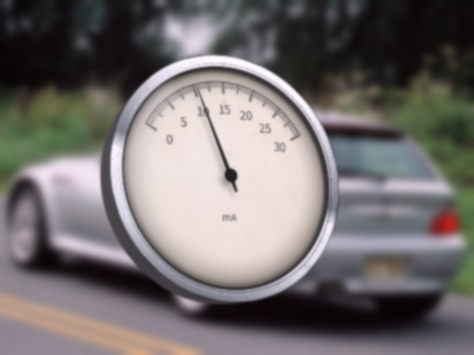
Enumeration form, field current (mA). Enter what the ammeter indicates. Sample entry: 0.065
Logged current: 10
